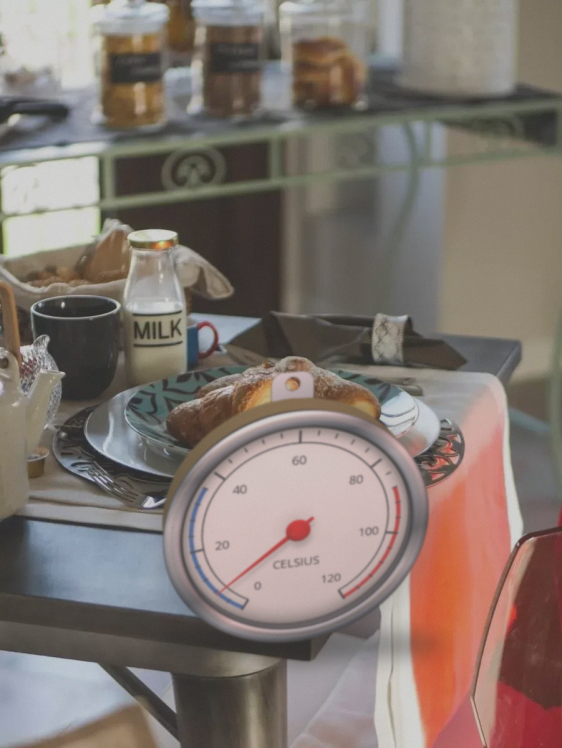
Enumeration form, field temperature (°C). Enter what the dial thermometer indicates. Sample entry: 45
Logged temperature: 8
